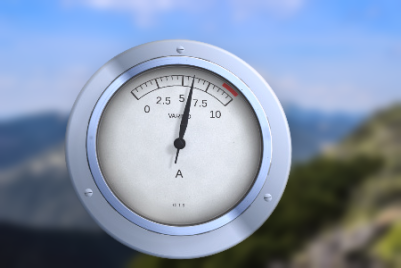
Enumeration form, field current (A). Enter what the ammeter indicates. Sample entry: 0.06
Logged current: 6
